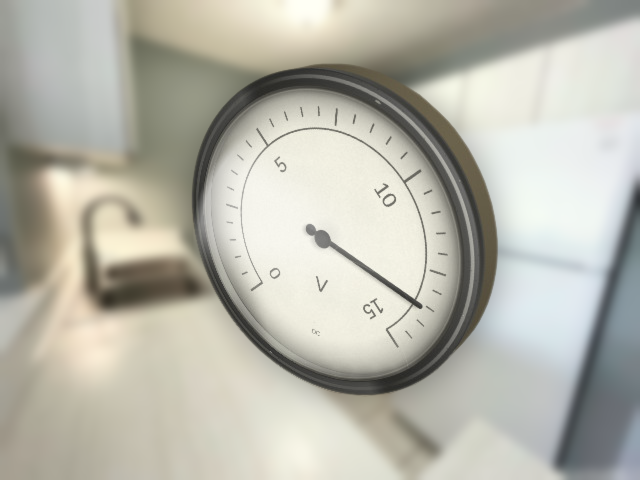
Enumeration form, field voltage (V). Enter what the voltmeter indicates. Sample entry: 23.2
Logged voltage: 13.5
